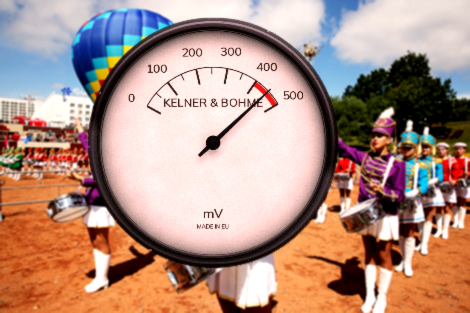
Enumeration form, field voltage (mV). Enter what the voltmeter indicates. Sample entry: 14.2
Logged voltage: 450
